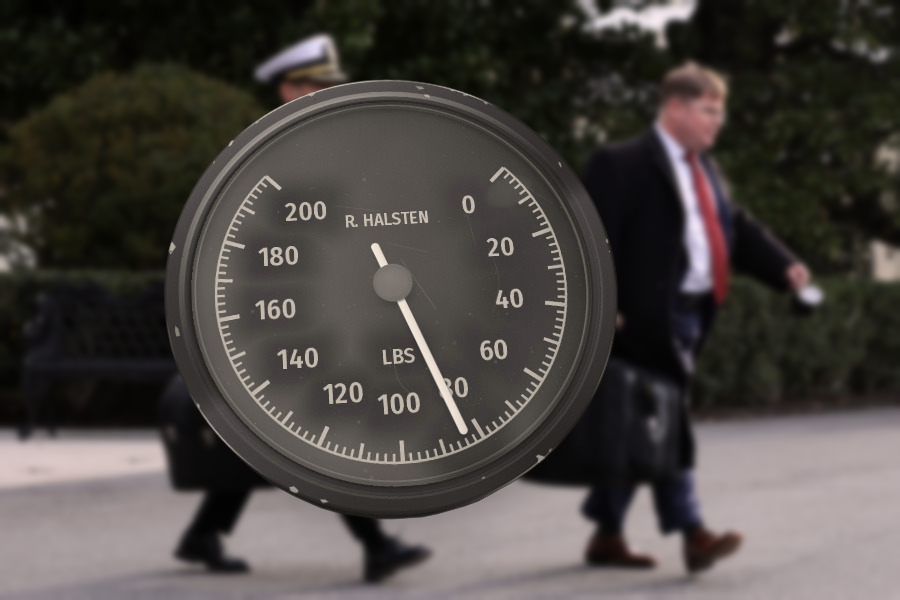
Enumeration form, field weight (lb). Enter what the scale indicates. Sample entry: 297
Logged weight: 84
